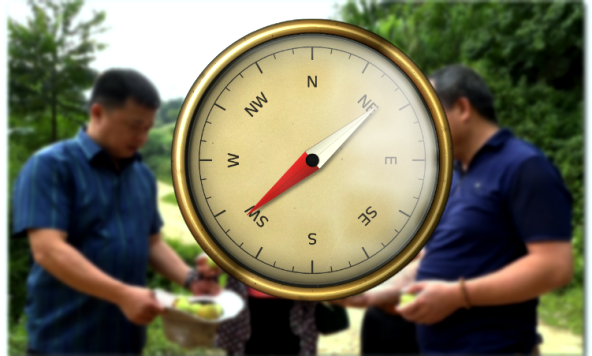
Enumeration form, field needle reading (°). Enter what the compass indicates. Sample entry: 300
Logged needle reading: 230
